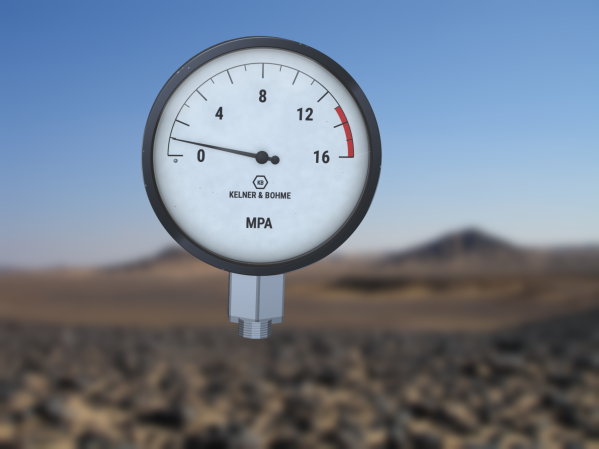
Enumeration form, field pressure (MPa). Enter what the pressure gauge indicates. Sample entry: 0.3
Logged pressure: 1
